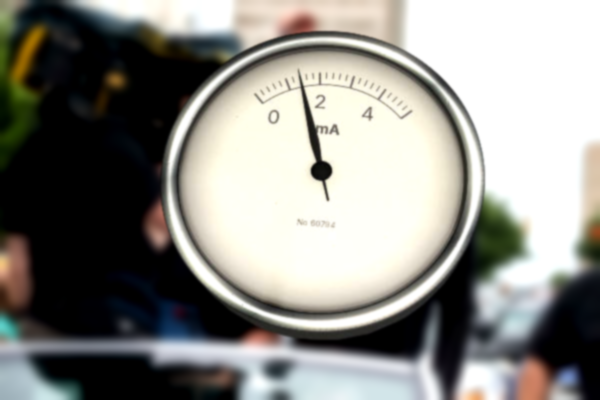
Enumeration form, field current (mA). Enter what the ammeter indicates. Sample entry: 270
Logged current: 1.4
